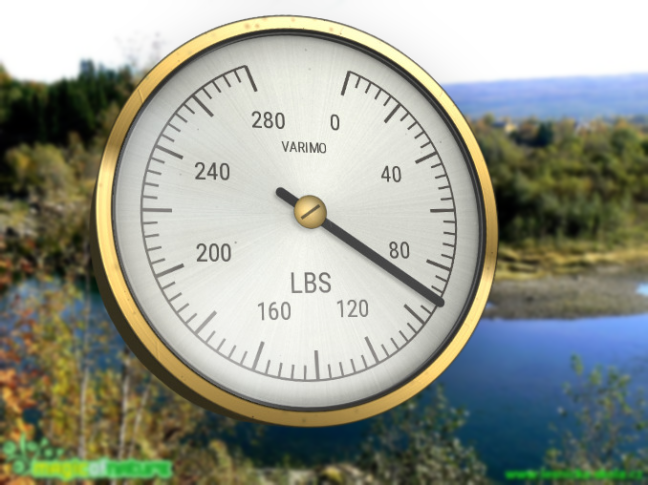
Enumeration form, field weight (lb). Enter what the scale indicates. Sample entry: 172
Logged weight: 92
